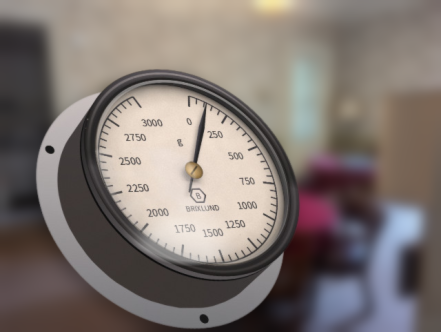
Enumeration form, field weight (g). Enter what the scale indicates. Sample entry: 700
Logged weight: 100
